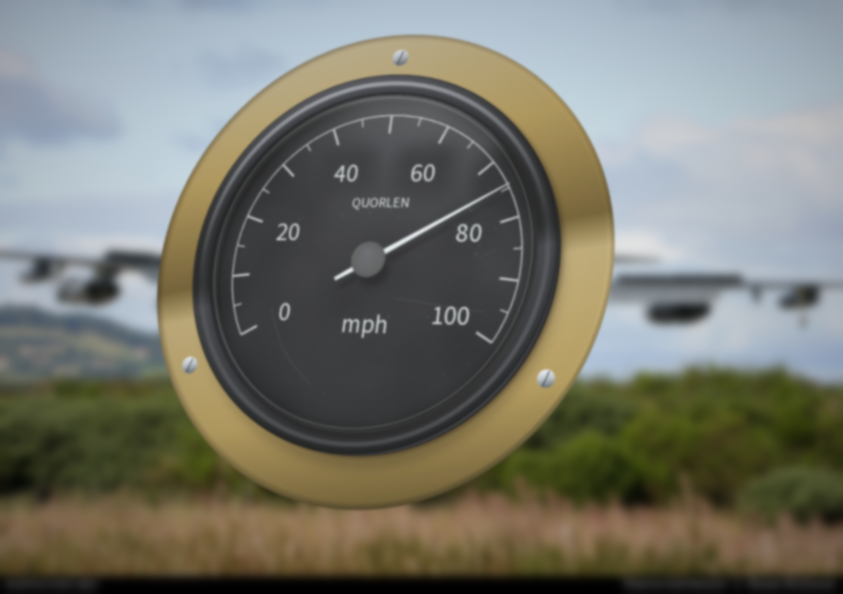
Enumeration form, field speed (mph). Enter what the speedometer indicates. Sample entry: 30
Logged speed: 75
